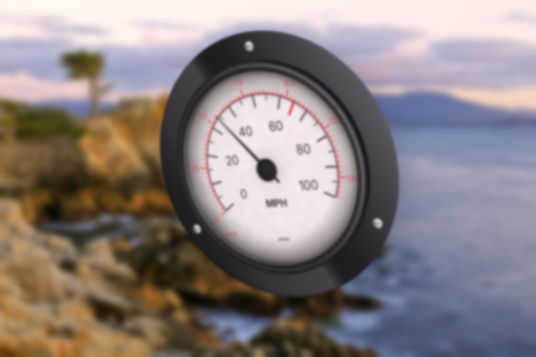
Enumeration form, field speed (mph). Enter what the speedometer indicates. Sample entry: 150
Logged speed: 35
